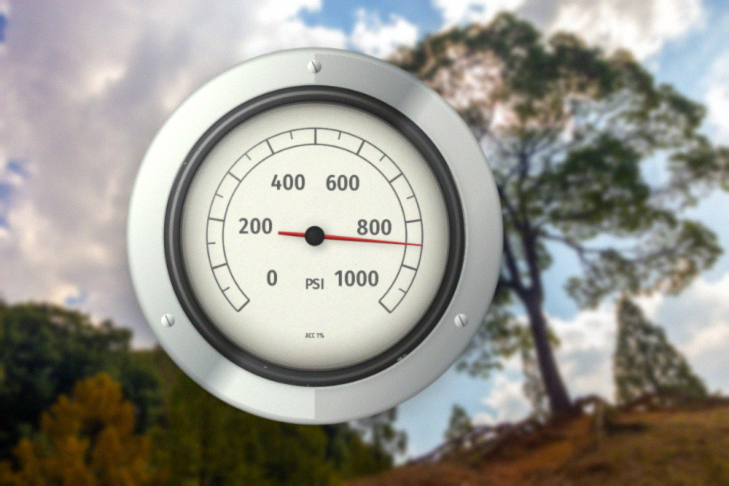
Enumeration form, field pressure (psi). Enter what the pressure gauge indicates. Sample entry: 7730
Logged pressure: 850
